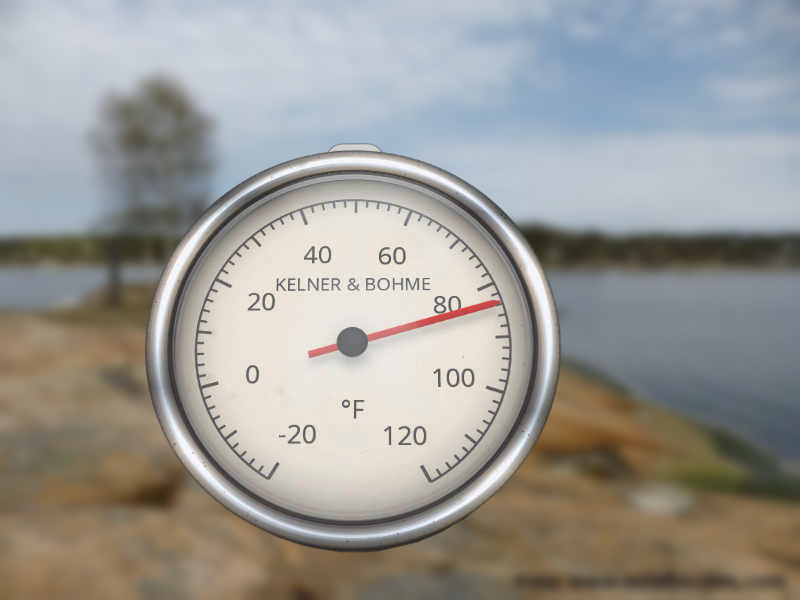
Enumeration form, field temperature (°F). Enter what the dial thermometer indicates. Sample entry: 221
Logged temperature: 84
